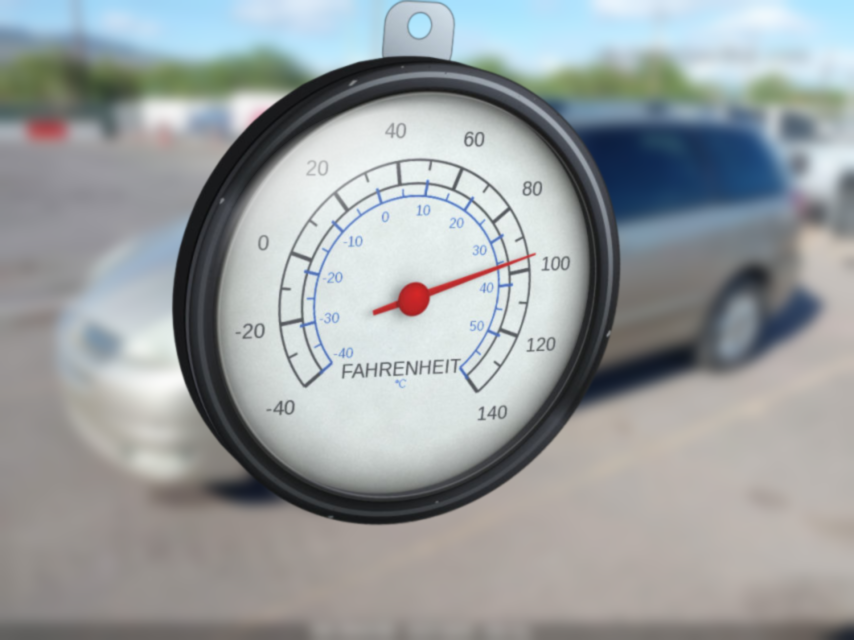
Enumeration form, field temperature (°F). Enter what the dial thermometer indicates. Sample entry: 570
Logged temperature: 95
